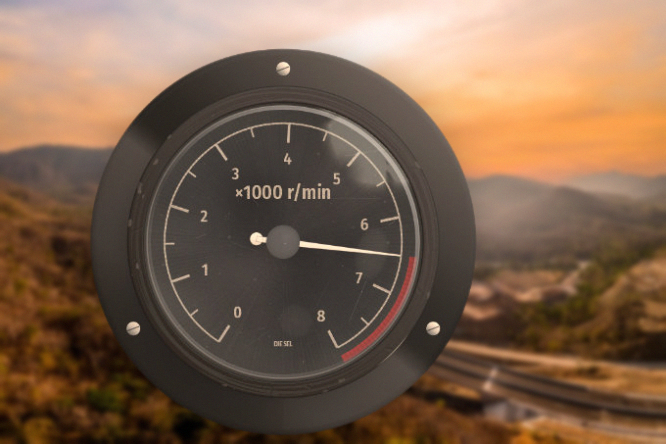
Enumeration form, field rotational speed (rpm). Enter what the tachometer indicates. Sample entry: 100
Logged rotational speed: 6500
